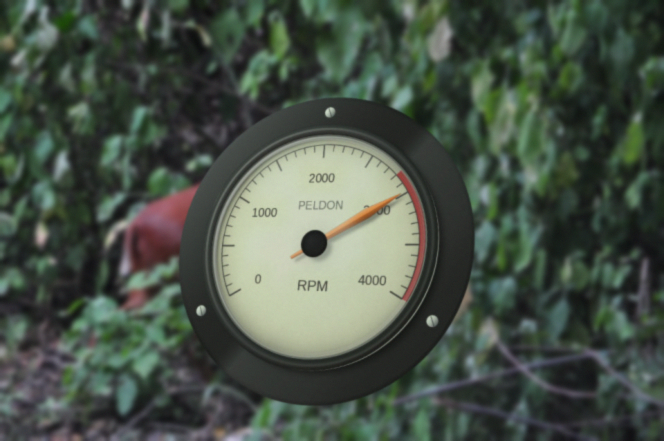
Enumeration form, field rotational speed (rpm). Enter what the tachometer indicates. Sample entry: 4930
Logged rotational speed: 3000
